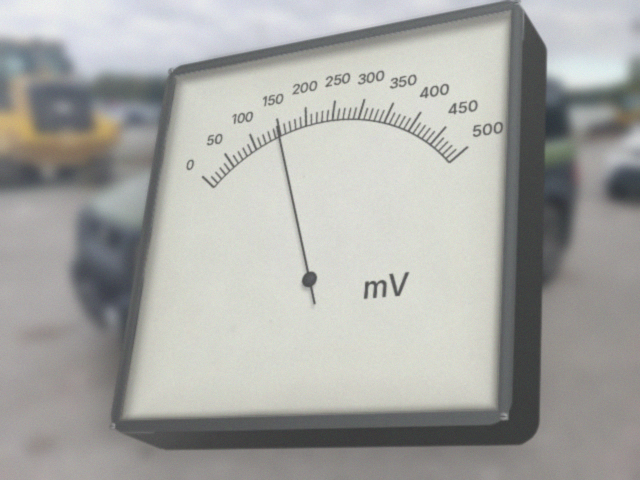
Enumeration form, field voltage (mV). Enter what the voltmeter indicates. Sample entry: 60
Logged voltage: 150
